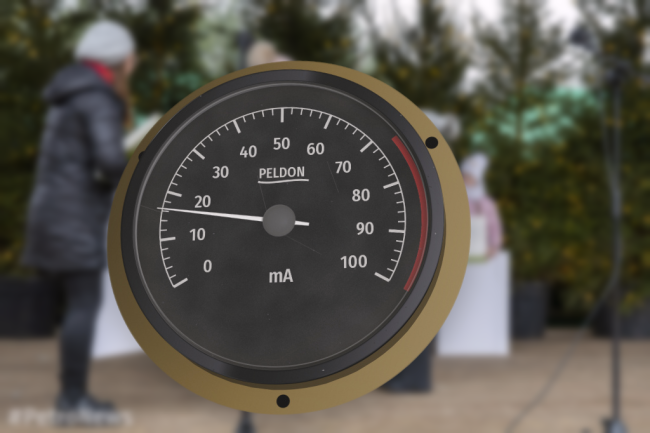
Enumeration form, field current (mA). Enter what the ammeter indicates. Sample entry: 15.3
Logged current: 16
